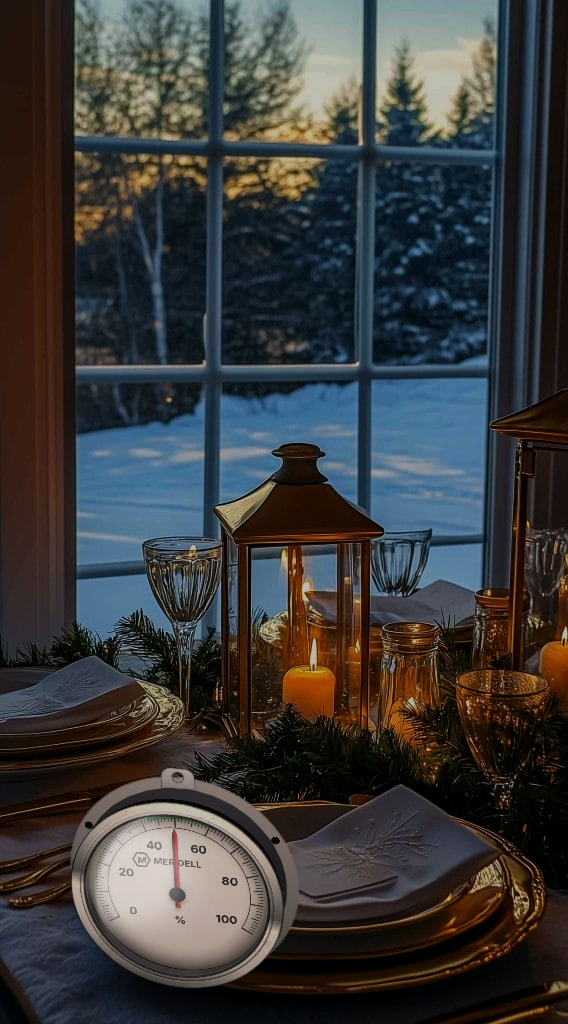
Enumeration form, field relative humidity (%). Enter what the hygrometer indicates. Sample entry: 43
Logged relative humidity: 50
